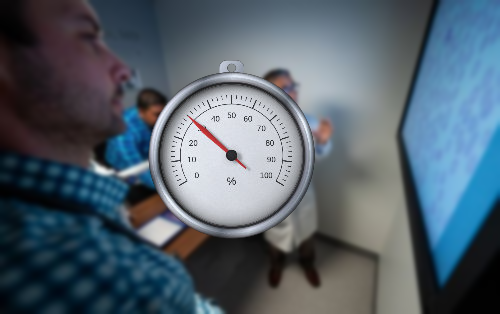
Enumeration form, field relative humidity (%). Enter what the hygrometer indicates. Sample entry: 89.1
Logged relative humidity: 30
